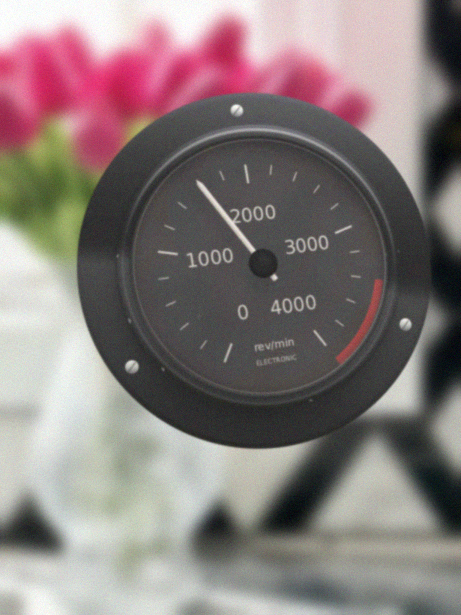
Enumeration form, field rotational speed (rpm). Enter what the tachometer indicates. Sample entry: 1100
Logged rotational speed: 1600
